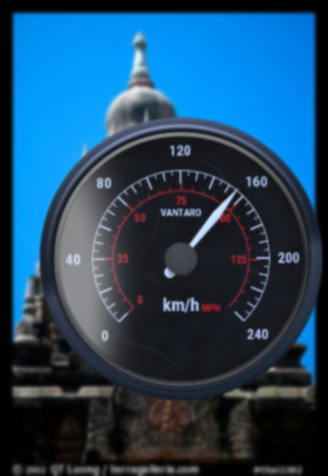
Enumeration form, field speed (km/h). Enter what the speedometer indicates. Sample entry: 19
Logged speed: 155
